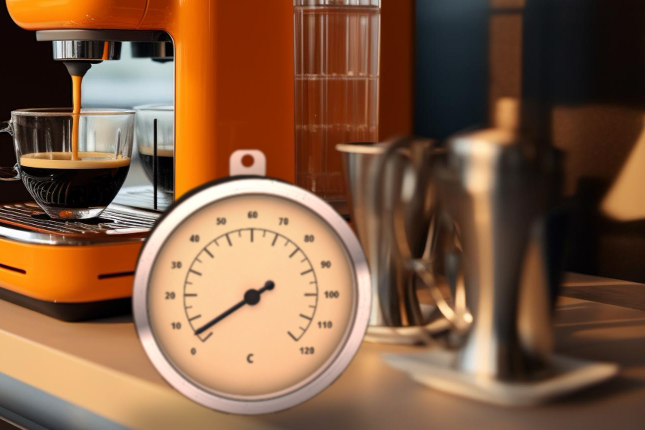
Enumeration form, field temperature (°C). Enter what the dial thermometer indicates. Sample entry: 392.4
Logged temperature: 5
